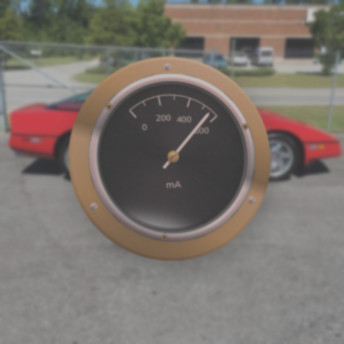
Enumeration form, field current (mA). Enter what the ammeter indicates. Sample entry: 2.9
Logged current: 550
